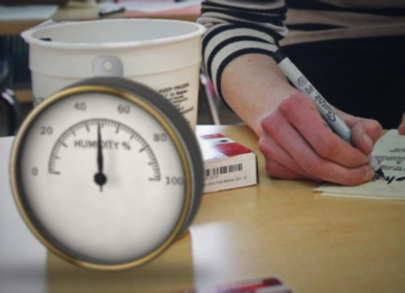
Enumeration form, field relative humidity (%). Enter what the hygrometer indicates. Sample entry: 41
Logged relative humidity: 50
